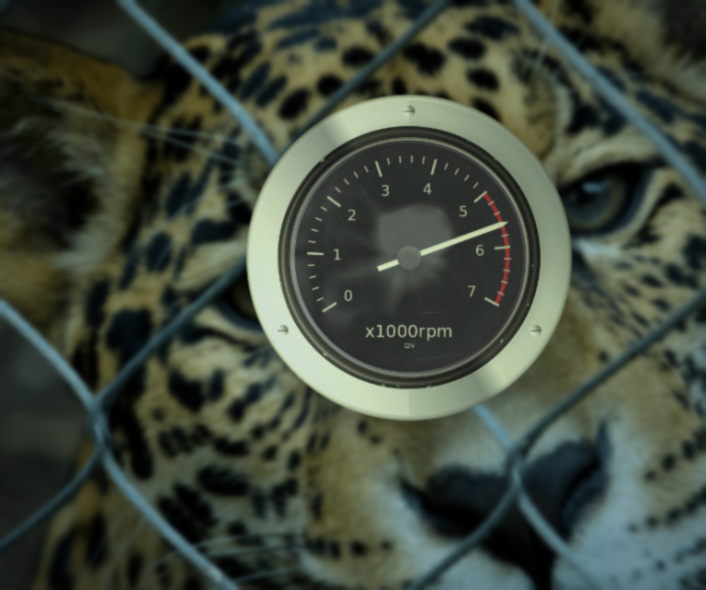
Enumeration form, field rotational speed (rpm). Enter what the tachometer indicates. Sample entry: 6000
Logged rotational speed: 5600
